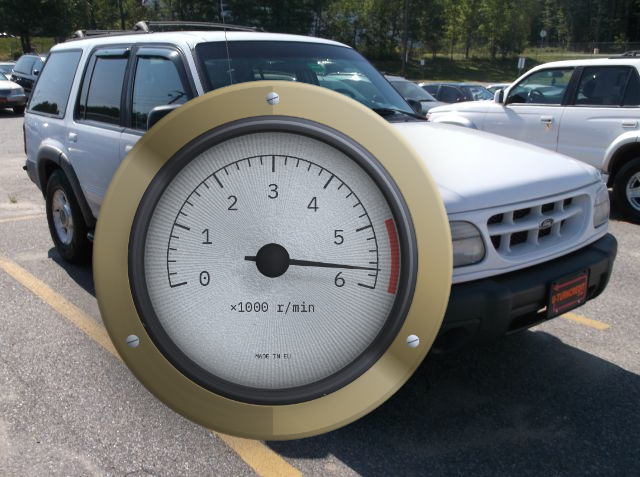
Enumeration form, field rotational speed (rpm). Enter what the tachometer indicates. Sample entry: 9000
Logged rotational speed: 5700
